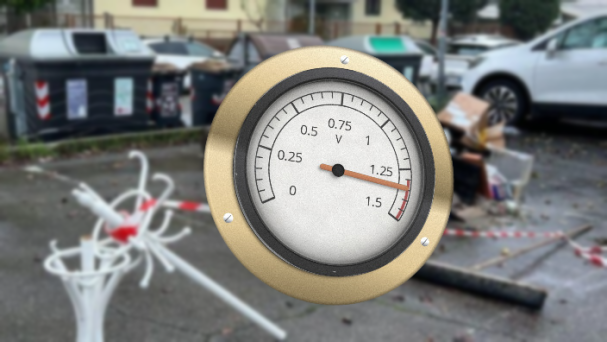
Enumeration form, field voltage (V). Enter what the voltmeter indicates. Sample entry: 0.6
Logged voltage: 1.35
